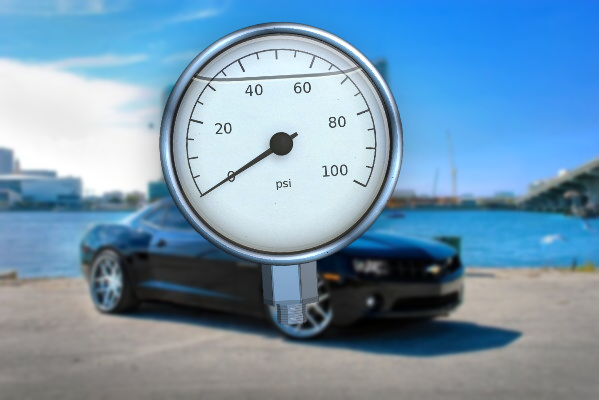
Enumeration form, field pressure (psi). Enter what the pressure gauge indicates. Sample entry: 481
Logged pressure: 0
